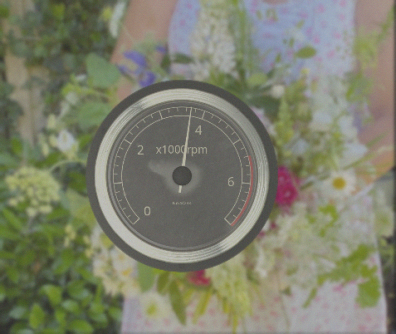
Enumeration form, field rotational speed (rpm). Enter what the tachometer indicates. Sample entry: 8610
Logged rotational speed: 3700
